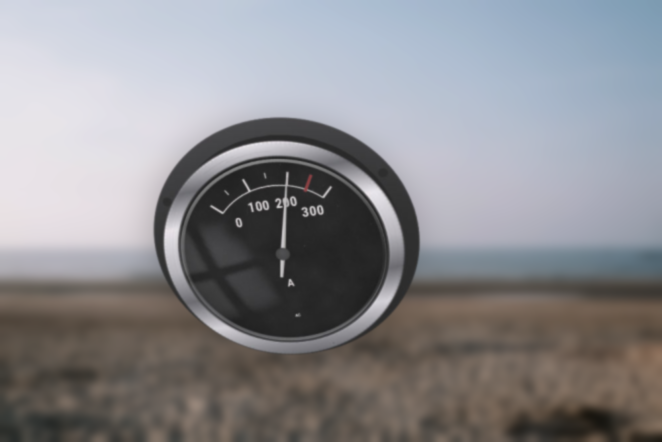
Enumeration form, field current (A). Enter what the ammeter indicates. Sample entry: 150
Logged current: 200
